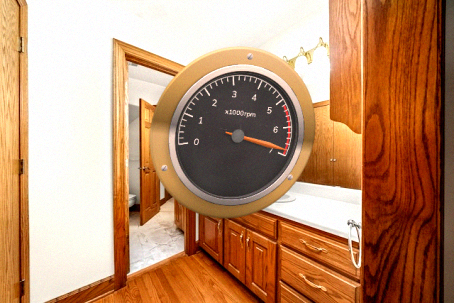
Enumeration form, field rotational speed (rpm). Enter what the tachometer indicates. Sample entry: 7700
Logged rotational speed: 6800
